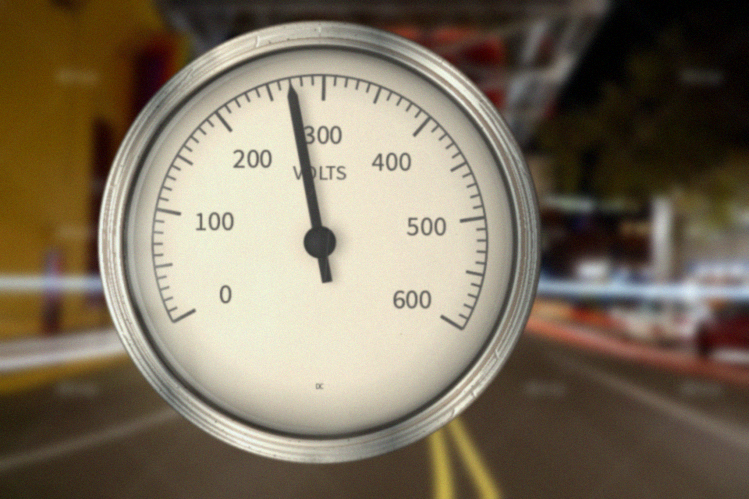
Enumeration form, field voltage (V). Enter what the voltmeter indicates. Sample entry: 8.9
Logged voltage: 270
